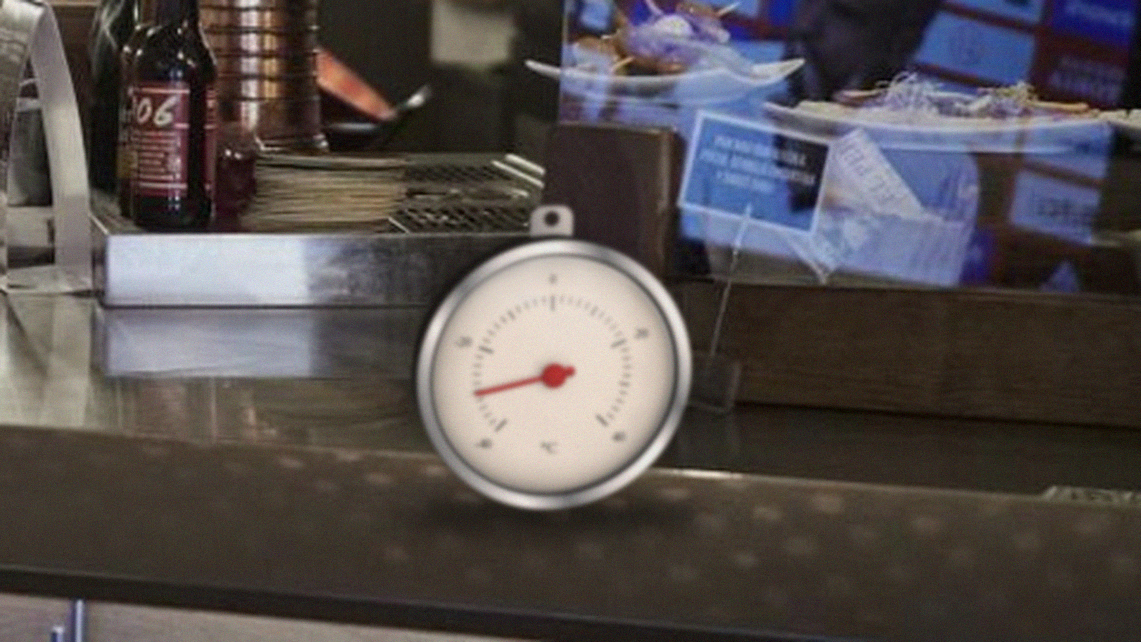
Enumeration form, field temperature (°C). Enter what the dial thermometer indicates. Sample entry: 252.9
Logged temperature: -30
